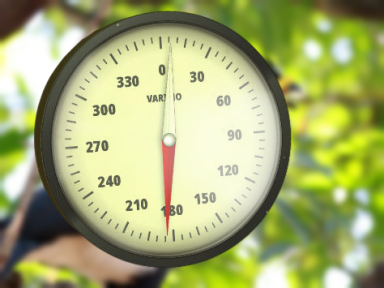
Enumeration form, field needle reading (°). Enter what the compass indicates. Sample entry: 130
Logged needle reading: 185
